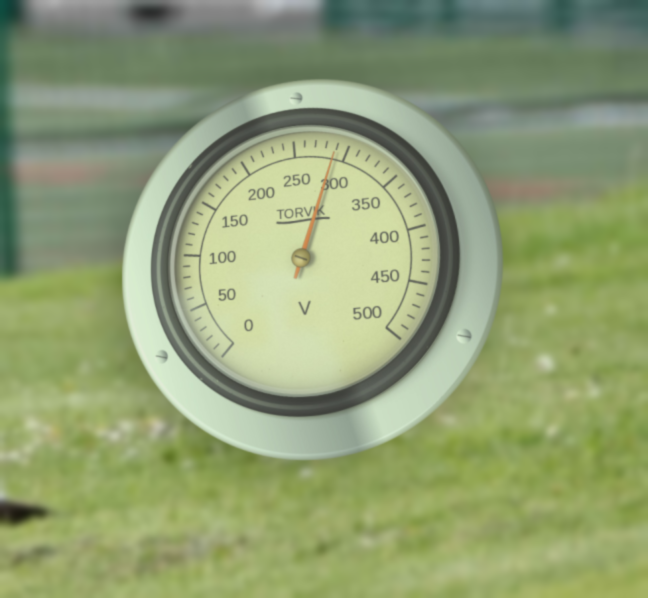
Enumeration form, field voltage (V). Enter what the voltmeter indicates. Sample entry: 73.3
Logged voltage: 290
